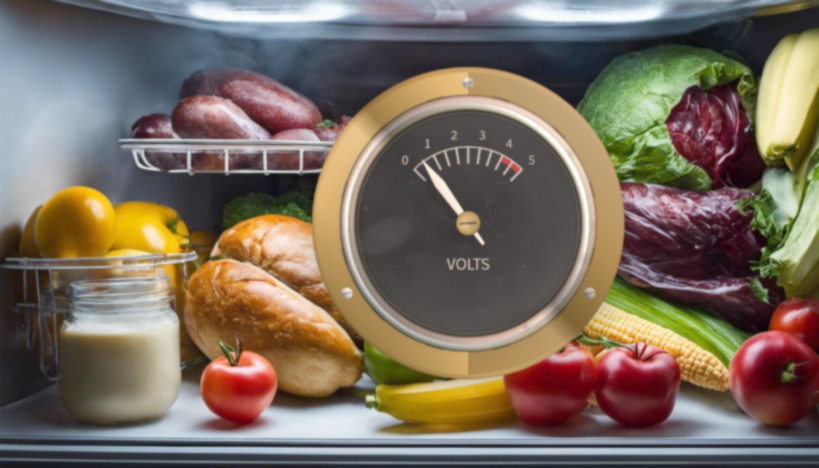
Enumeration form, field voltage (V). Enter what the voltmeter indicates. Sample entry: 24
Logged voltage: 0.5
